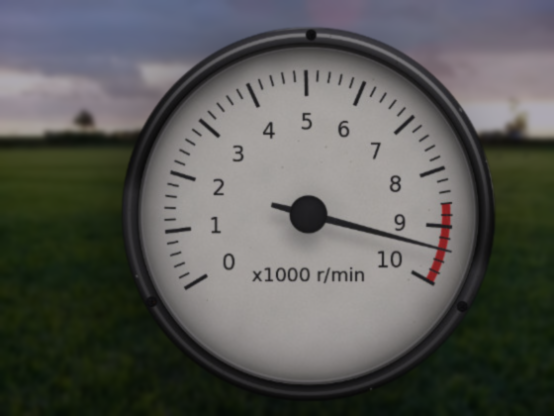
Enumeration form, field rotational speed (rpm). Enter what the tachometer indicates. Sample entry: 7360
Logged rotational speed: 9400
